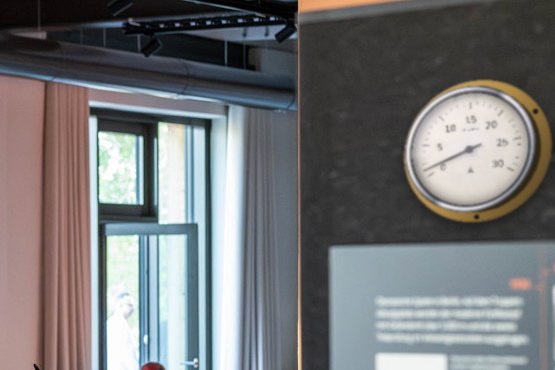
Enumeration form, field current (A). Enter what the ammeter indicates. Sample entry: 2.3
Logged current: 1
